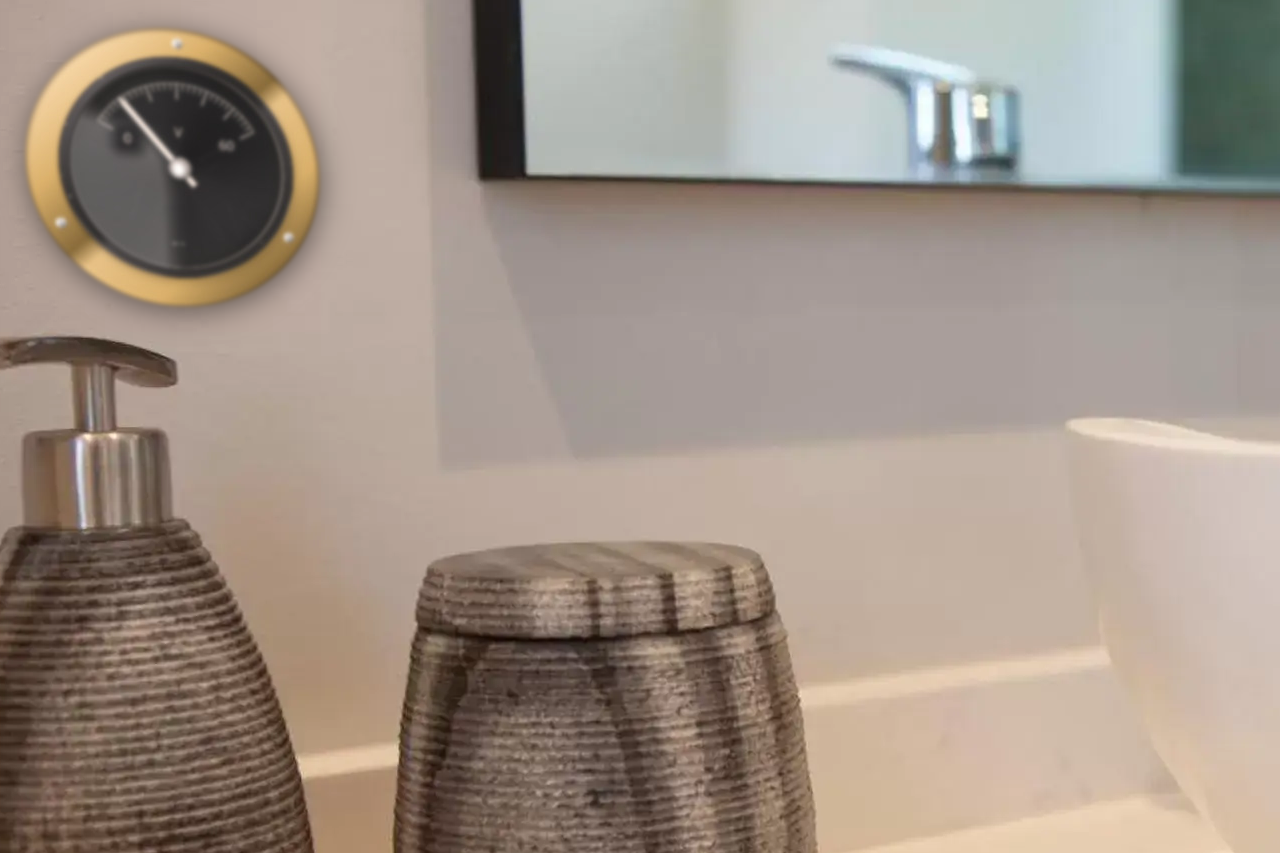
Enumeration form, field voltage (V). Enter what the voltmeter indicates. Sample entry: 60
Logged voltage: 10
